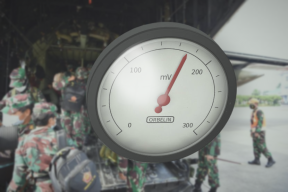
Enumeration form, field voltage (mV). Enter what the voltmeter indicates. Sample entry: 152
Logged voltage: 170
